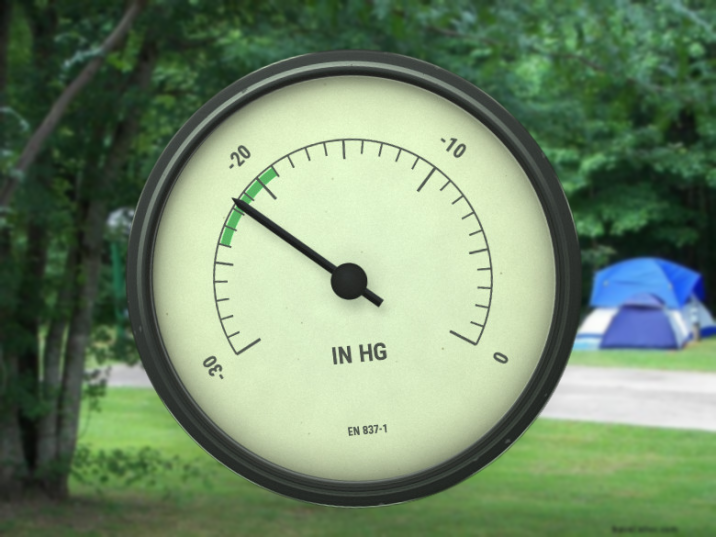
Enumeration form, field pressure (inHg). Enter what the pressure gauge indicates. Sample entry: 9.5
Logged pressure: -21.5
